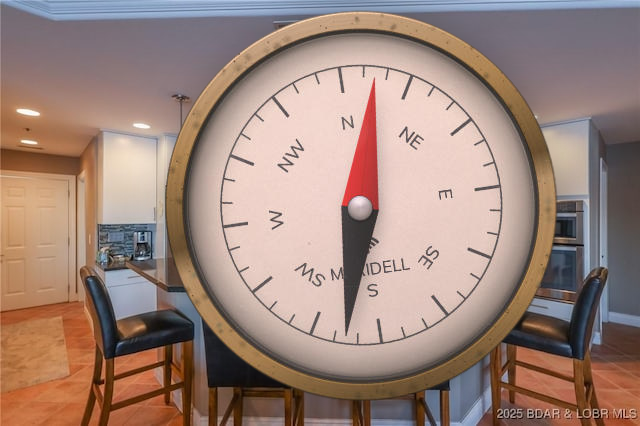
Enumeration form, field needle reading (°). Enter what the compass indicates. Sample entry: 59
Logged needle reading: 15
